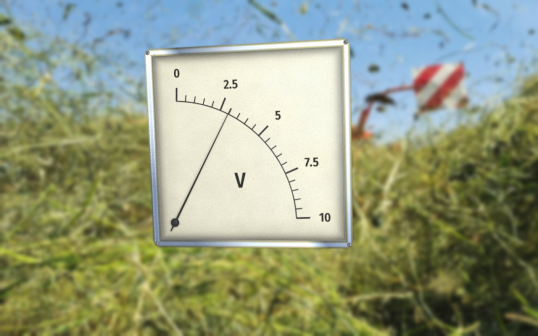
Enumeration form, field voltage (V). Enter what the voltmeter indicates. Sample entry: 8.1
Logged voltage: 3
